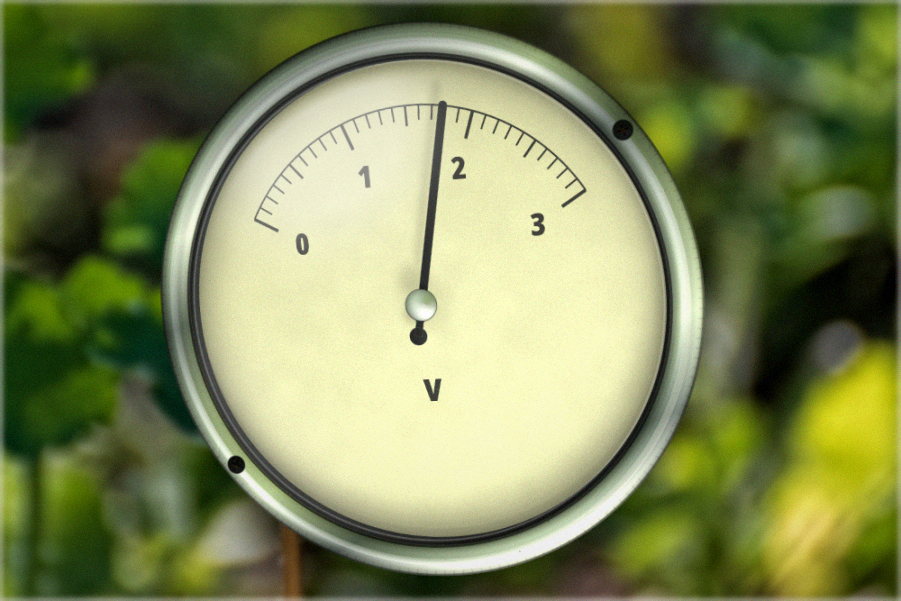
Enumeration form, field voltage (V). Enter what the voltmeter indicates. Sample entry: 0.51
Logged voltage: 1.8
